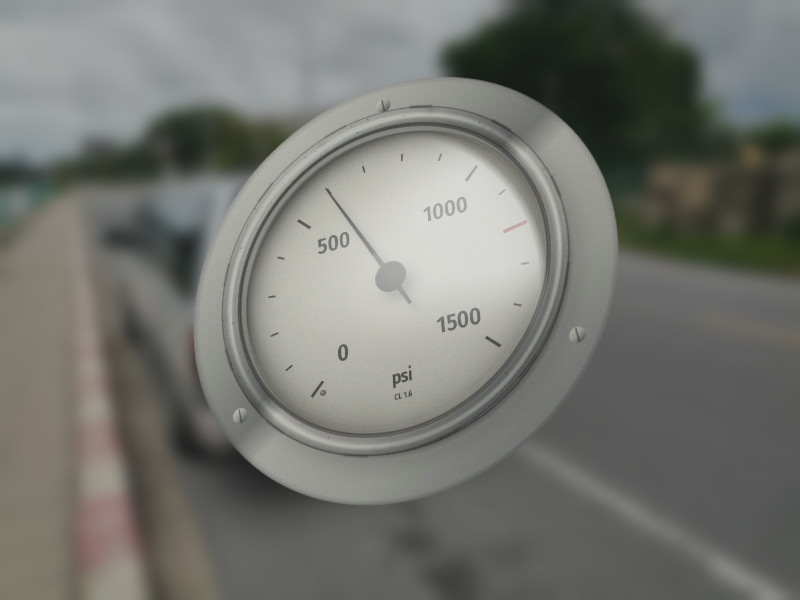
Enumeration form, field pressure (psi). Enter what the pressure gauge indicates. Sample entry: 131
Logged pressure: 600
